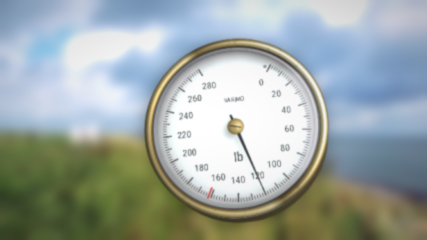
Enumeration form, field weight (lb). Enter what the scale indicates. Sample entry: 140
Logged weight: 120
